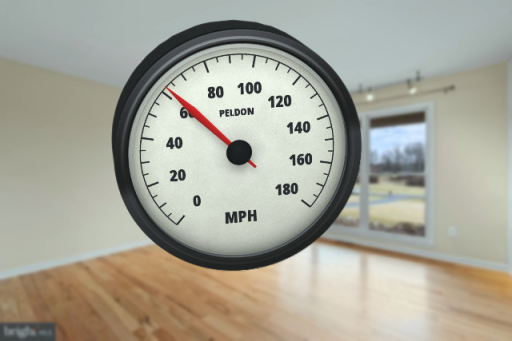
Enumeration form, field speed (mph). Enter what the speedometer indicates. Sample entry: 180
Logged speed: 62.5
